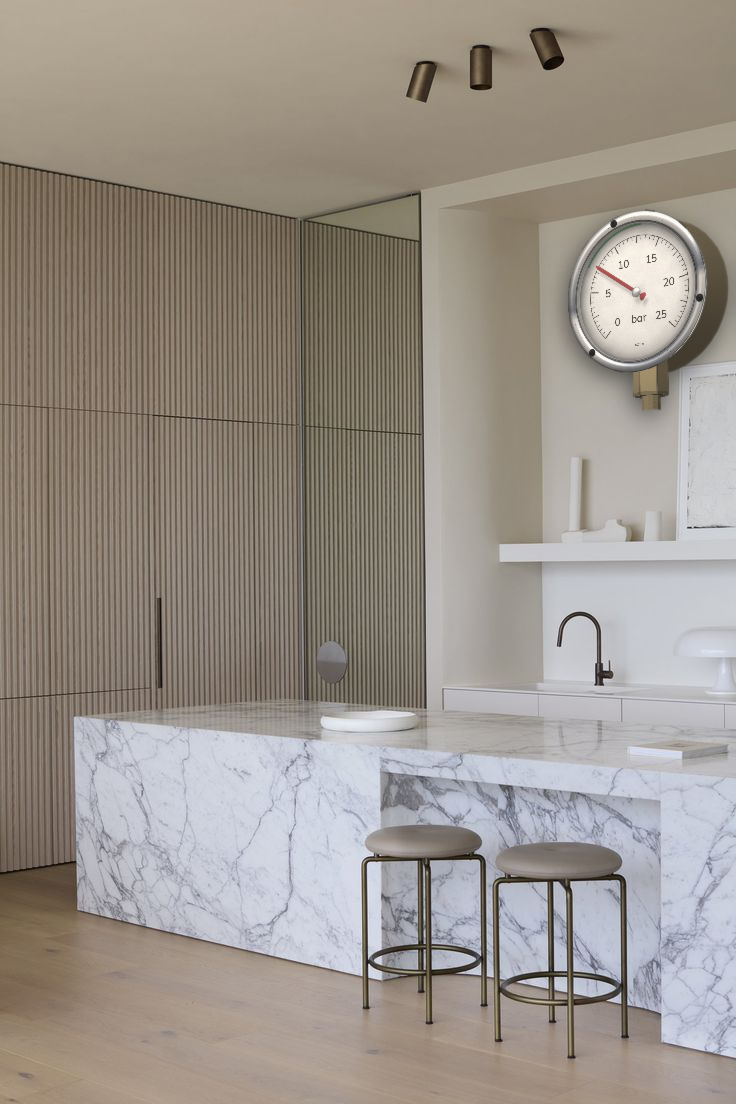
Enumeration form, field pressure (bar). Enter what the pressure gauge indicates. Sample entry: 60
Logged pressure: 7.5
